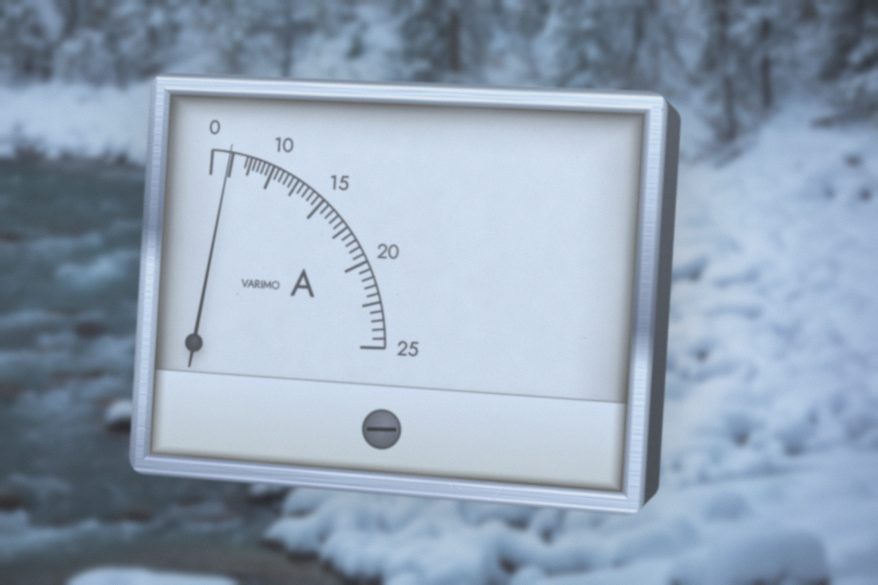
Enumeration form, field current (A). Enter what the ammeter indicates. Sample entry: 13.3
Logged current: 5
